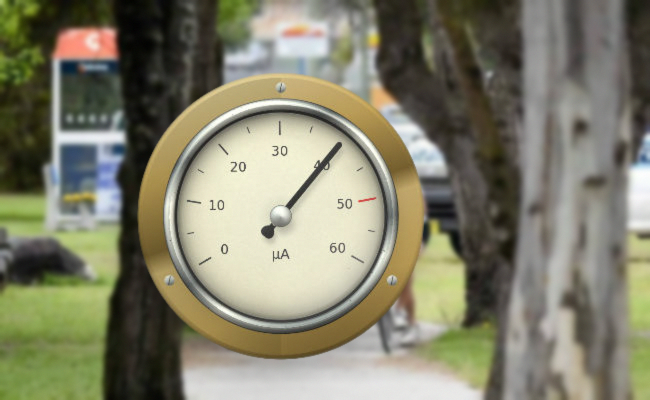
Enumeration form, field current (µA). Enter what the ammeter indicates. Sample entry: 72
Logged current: 40
